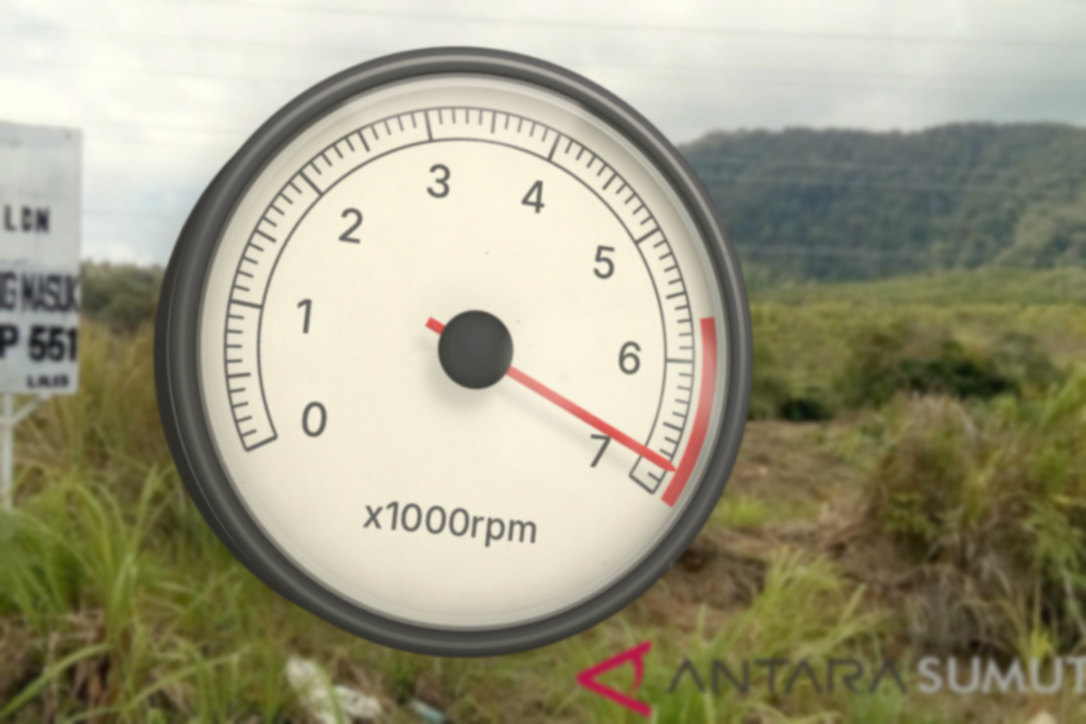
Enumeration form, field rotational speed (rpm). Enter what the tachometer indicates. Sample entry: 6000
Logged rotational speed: 6800
